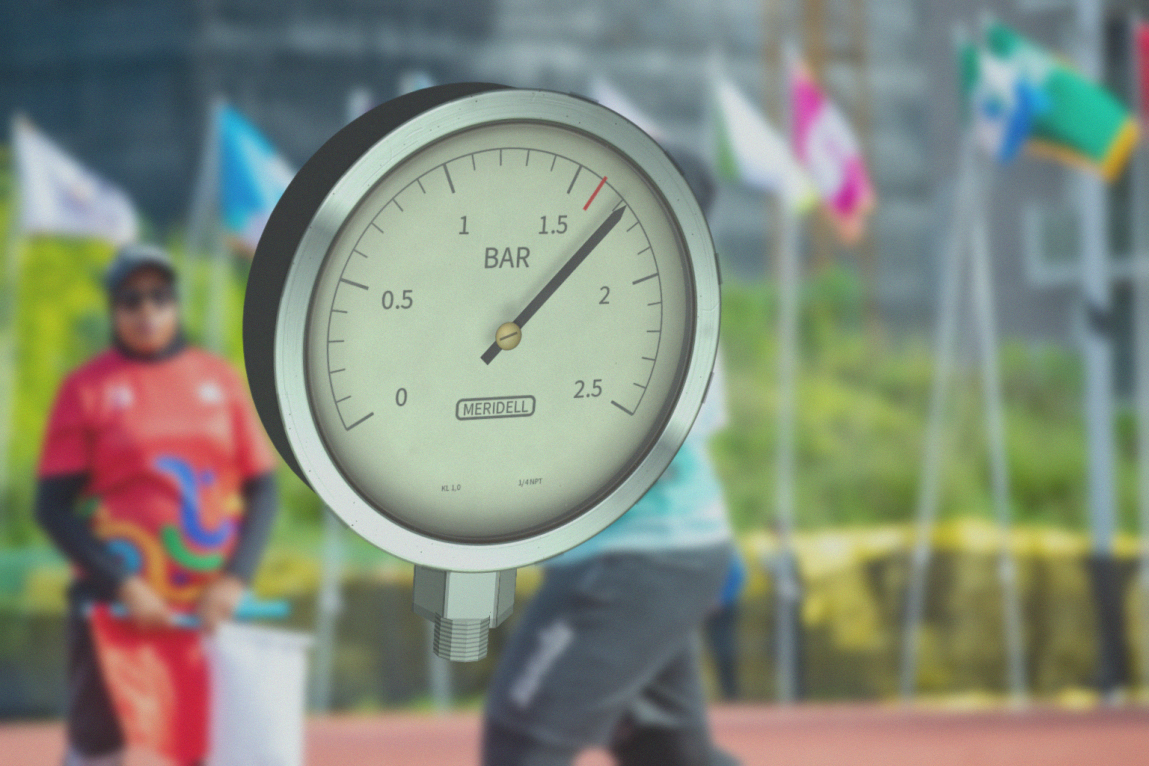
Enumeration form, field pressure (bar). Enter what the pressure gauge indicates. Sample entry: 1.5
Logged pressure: 1.7
